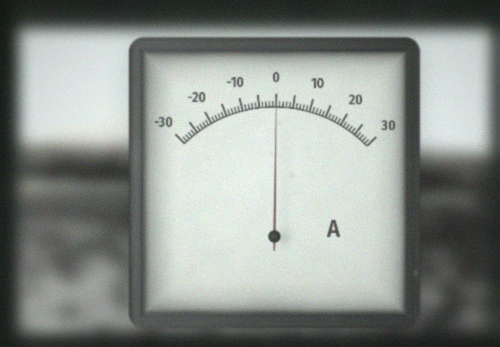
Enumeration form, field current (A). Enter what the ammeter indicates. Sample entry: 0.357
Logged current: 0
